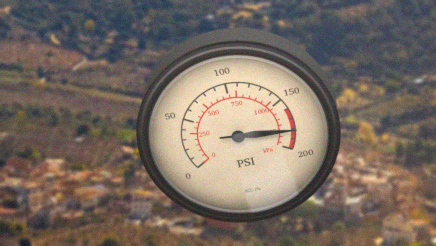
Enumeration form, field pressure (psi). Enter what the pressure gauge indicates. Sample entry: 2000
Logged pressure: 180
